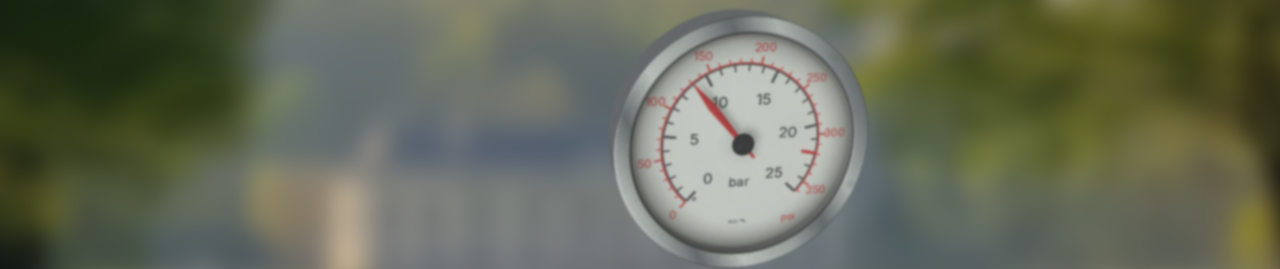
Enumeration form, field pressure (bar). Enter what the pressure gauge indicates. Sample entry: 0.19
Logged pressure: 9
